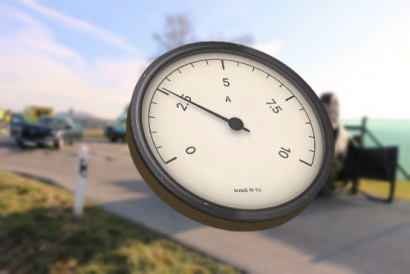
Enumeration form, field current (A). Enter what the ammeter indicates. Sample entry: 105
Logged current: 2.5
